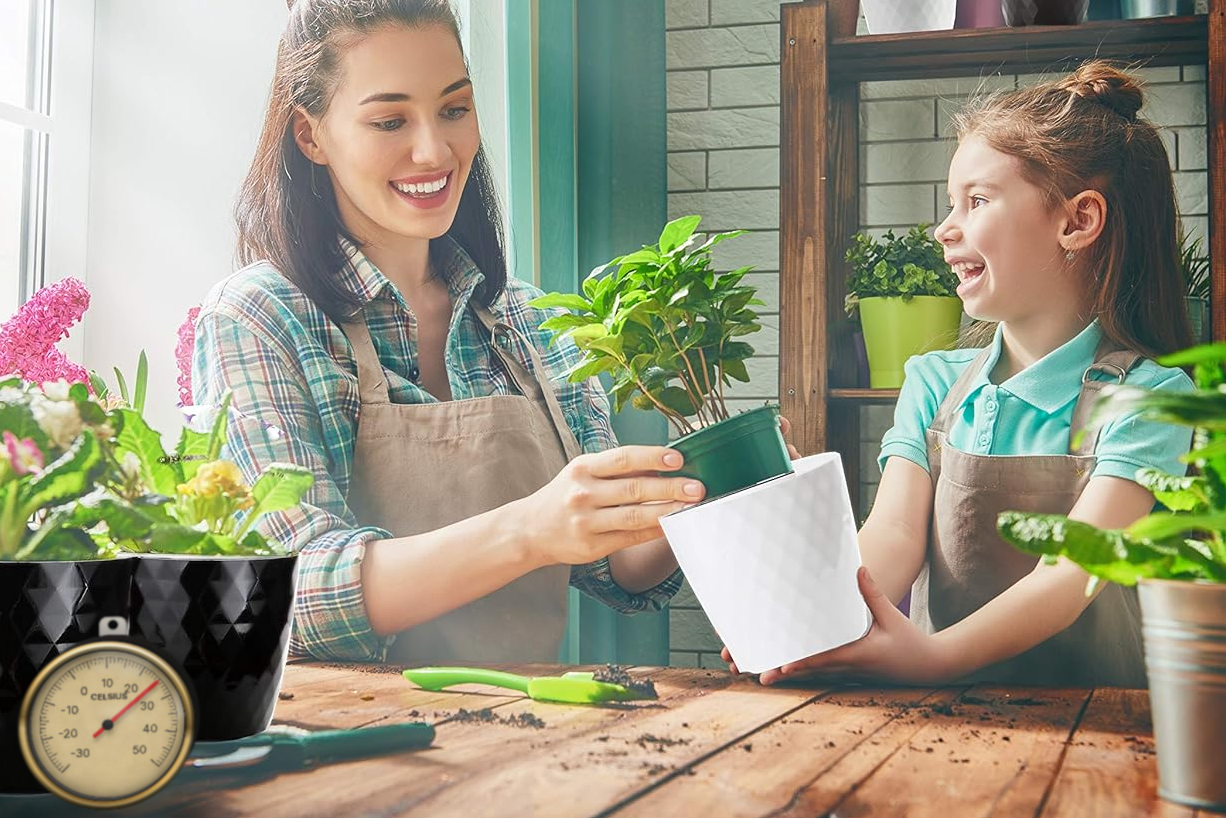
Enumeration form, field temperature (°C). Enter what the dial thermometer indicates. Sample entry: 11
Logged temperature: 25
